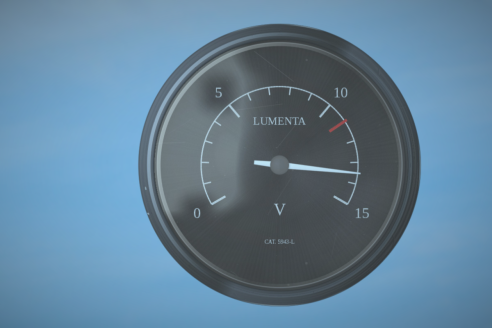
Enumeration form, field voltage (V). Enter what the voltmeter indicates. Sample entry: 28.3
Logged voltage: 13.5
